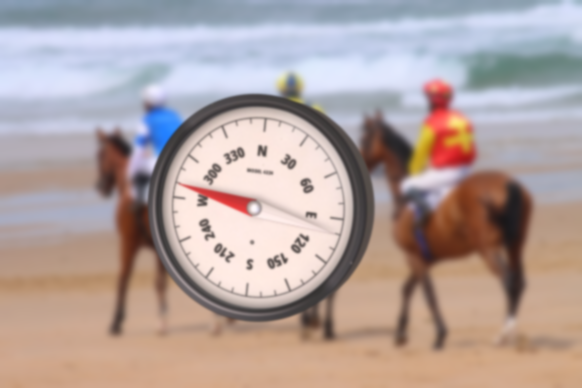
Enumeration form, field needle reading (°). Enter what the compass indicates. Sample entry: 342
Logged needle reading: 280
